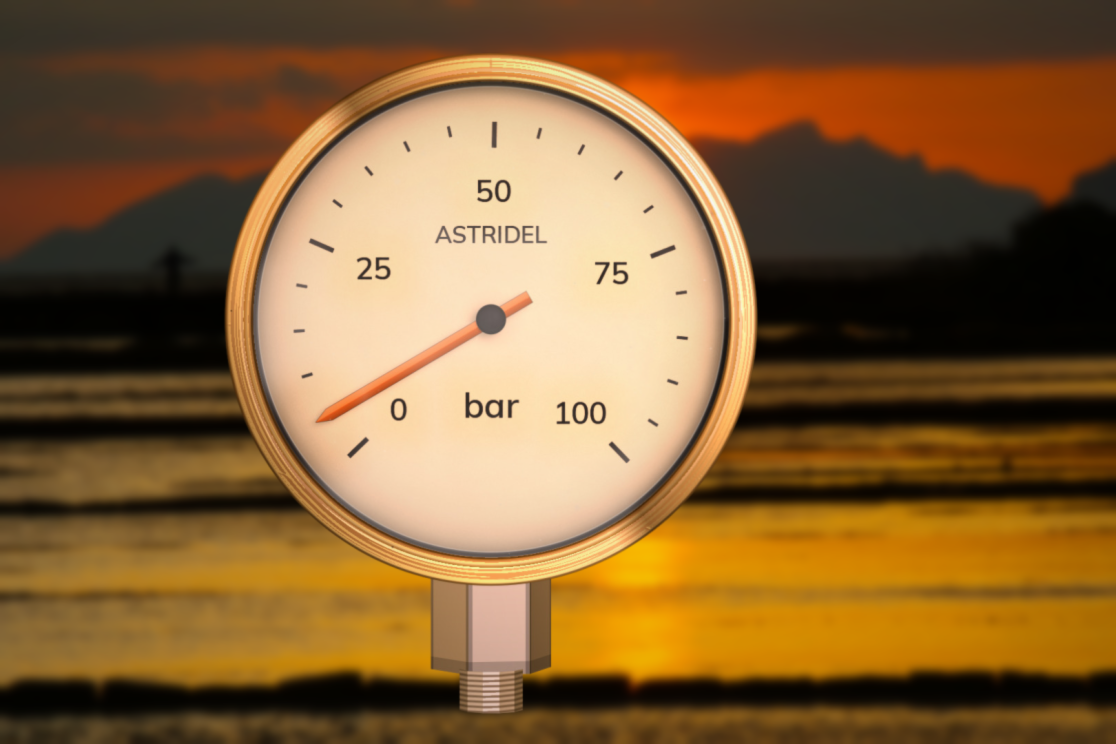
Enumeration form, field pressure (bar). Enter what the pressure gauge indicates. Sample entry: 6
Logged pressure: 5
